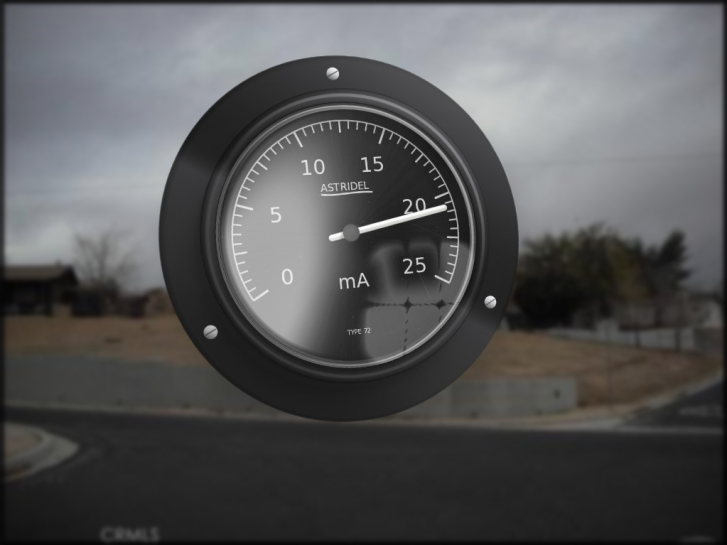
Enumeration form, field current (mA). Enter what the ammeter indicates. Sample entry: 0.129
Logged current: 20.75
